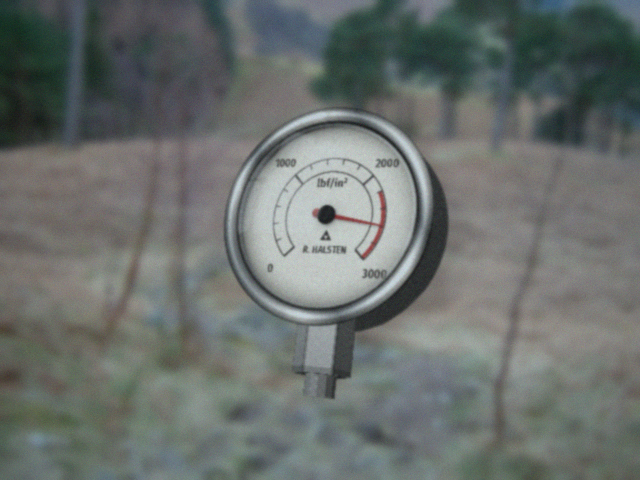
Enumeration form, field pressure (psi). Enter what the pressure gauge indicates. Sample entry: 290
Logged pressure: 2600
